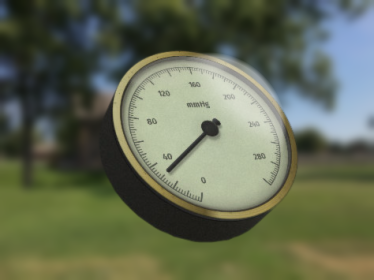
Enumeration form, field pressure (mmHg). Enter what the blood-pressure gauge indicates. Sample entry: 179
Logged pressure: 30
